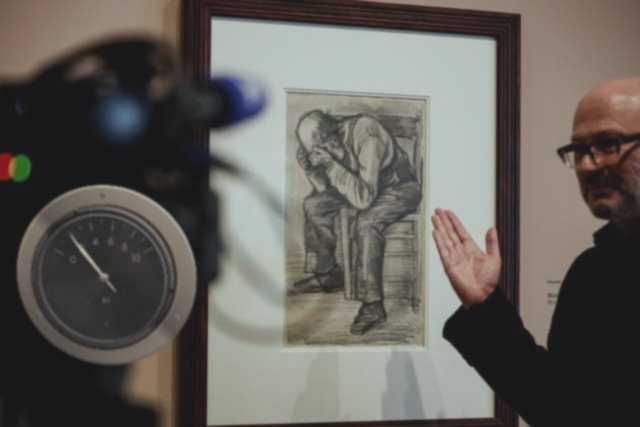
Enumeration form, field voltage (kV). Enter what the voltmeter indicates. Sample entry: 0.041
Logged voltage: 2
